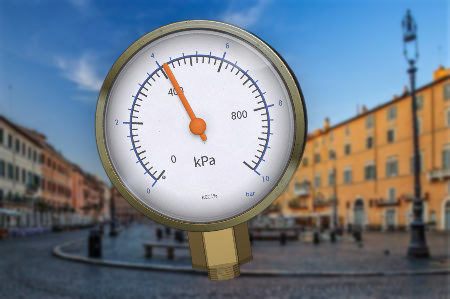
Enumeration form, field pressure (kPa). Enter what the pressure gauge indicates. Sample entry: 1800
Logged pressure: 420
